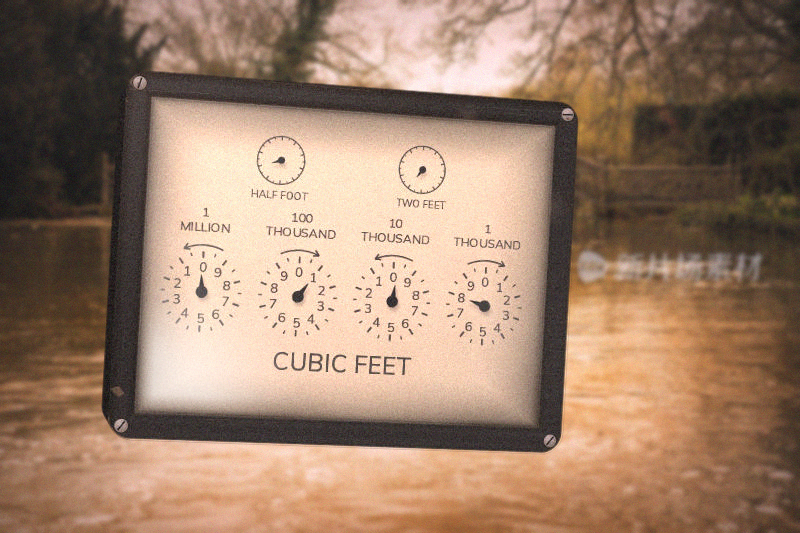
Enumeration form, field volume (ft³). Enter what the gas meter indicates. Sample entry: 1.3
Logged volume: 9800
